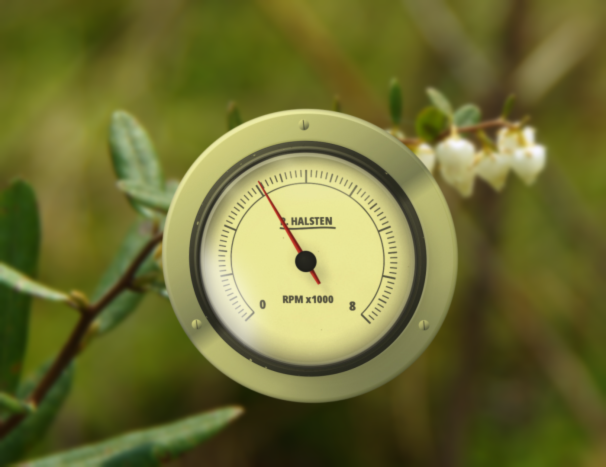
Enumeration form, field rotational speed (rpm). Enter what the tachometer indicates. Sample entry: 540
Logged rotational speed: 3100
